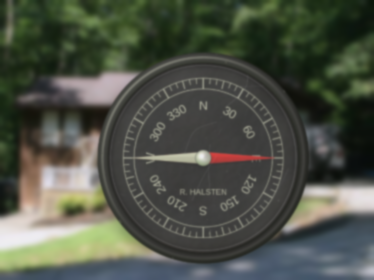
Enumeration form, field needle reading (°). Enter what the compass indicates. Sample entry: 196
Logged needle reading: 90
